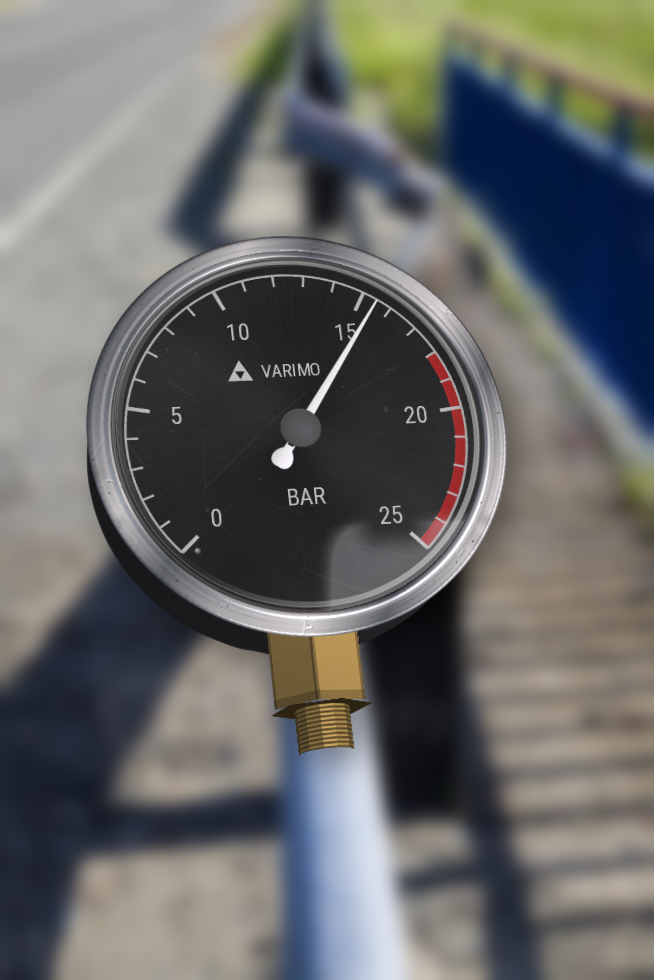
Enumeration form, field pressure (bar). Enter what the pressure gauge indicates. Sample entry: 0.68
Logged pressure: 15.5
